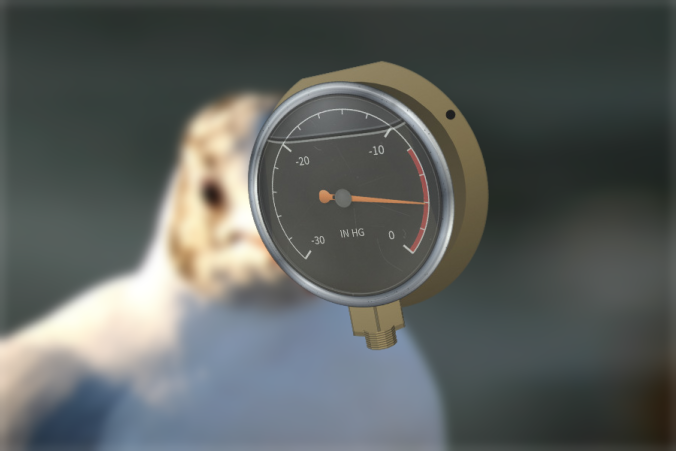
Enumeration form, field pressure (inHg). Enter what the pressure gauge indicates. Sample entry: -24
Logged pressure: -4
